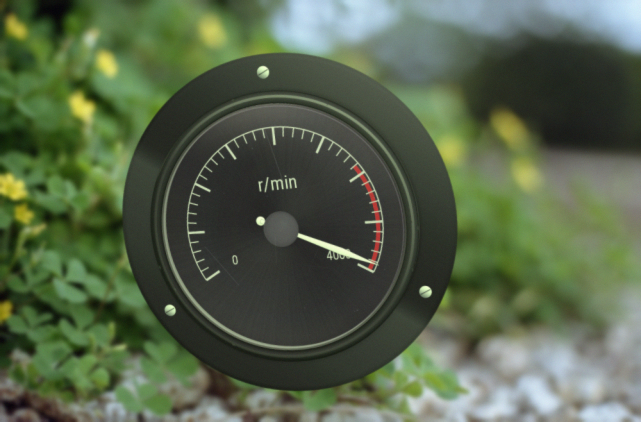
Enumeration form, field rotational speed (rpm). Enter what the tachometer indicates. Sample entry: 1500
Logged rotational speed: 3900
